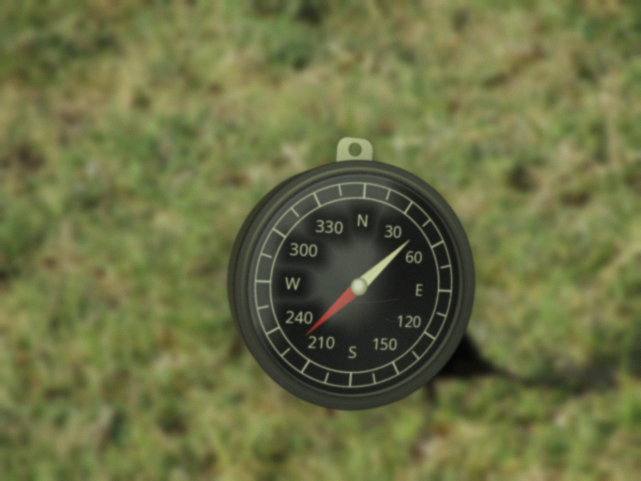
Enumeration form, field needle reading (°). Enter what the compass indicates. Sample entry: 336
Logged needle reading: 225
